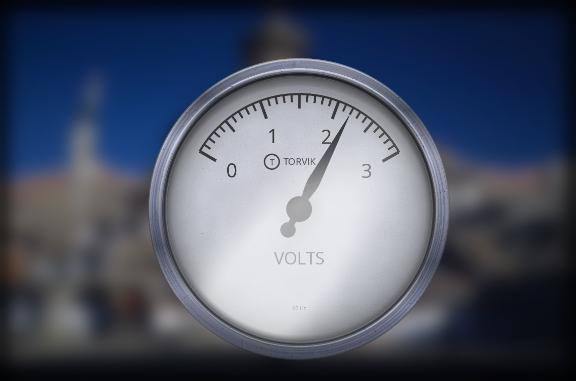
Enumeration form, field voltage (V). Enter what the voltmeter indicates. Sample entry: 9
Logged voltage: 2.2
